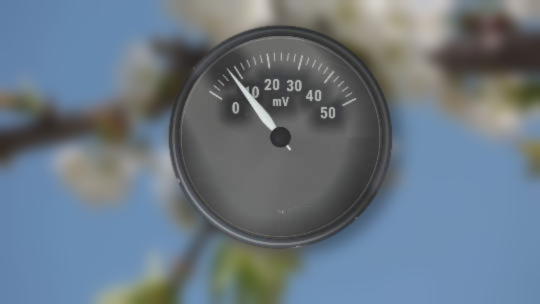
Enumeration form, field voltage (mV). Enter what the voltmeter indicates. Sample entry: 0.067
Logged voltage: 8
